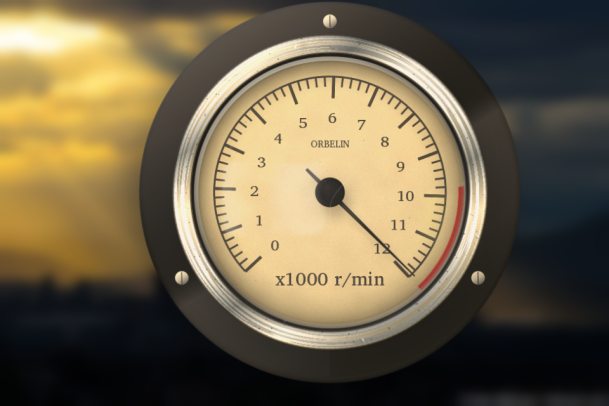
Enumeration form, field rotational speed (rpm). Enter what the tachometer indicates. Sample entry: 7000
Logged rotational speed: 11900
